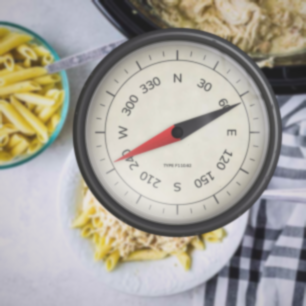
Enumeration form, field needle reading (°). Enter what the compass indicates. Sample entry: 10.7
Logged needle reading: 245
